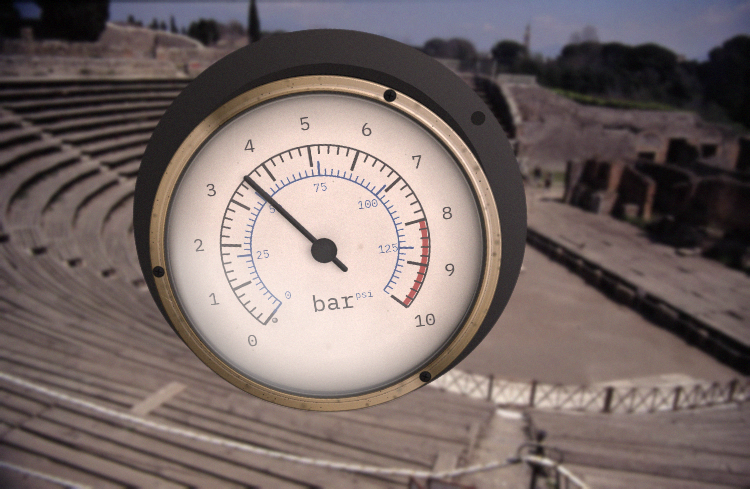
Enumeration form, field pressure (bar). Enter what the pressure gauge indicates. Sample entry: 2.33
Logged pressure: 3.6
